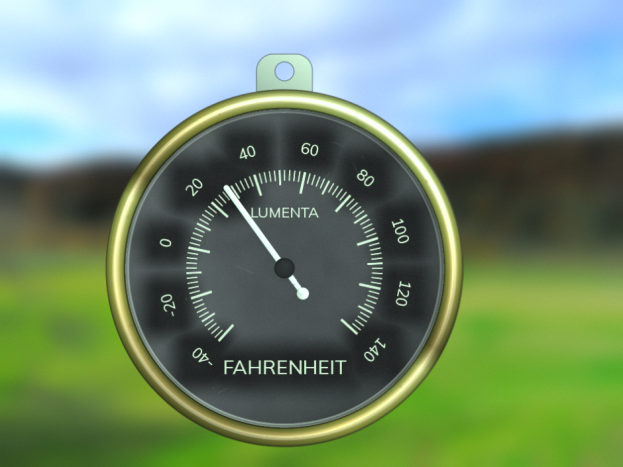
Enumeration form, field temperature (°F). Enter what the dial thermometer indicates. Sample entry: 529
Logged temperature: 28
